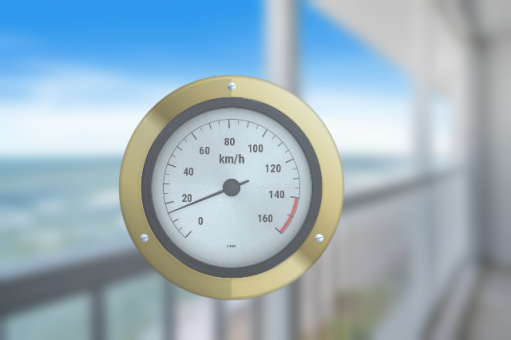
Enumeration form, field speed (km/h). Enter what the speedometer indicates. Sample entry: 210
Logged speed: 15
